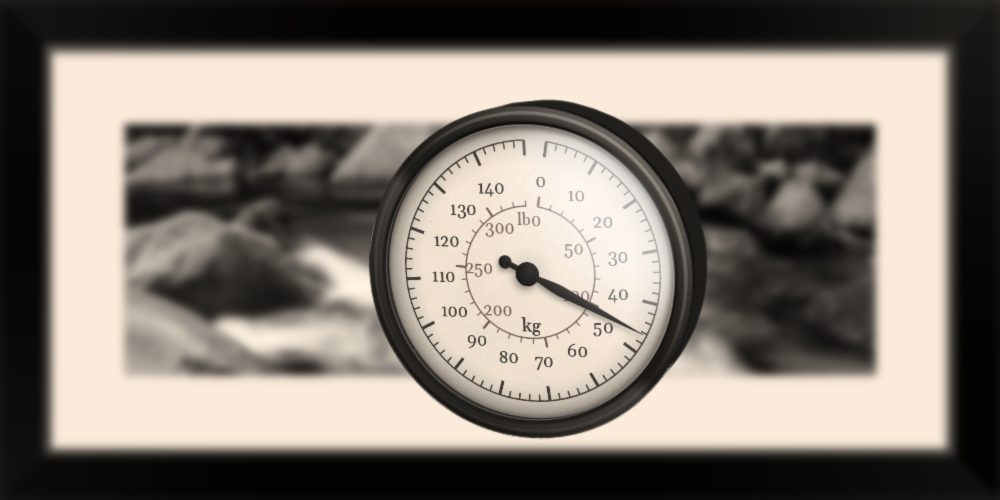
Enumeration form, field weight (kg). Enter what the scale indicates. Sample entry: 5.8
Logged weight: 46
